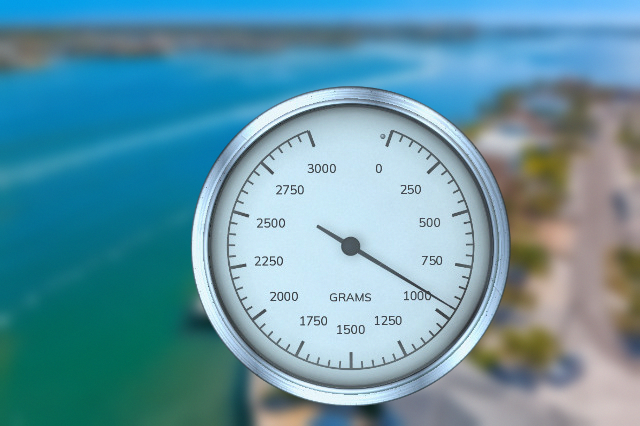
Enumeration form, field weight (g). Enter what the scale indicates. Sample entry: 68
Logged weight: 950
